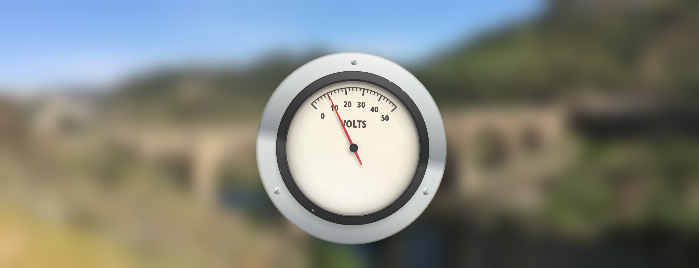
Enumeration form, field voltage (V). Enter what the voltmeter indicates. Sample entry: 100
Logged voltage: 10
